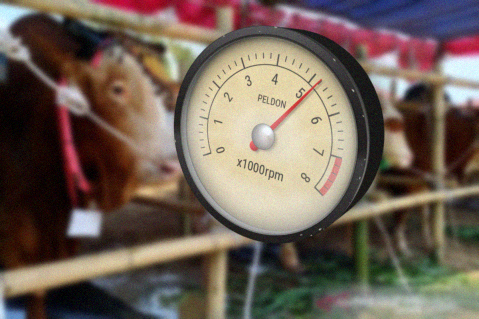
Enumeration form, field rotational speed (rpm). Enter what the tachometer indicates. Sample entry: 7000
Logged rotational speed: 5200
